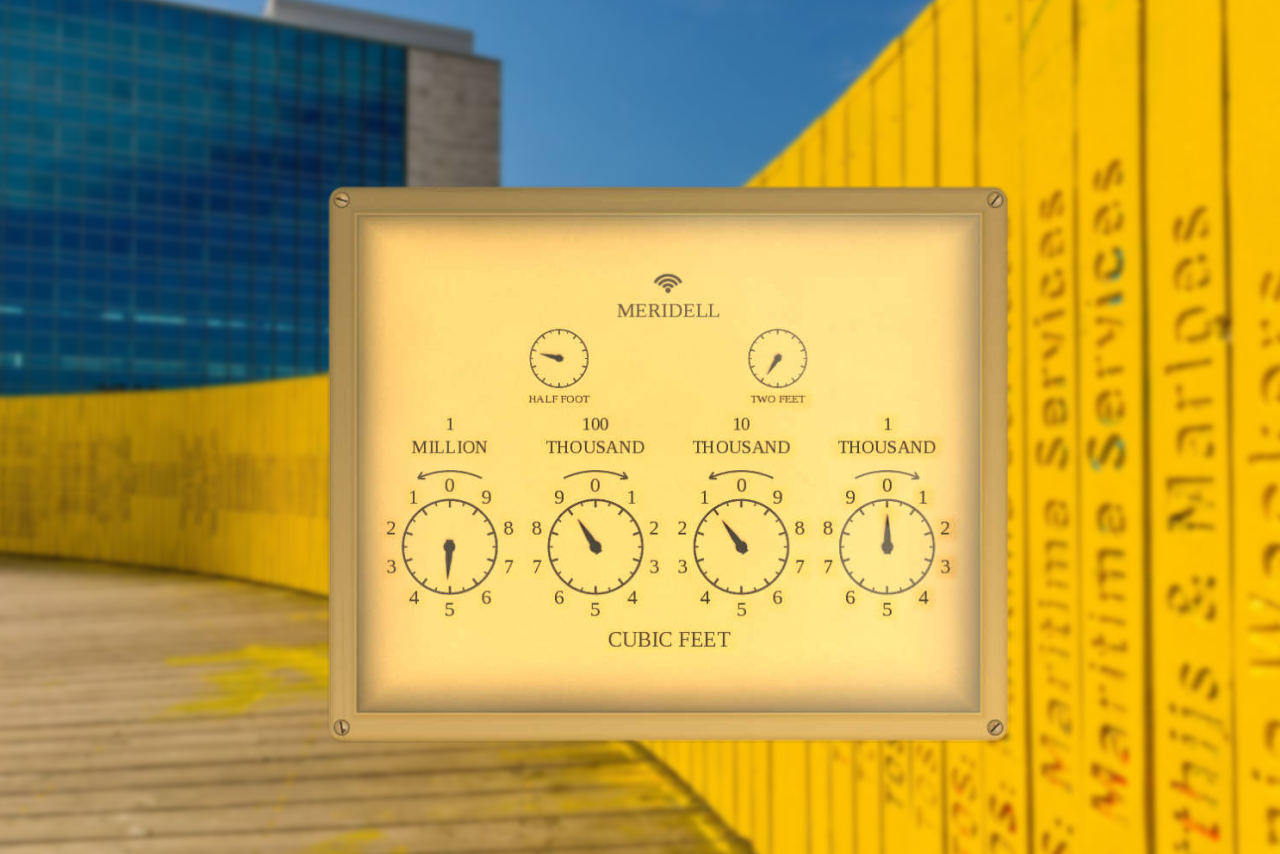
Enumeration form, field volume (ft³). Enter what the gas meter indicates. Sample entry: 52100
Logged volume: 491000
